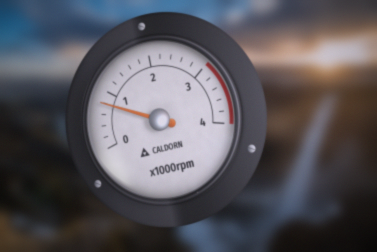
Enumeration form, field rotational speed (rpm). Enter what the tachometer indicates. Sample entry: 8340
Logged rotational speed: 800
